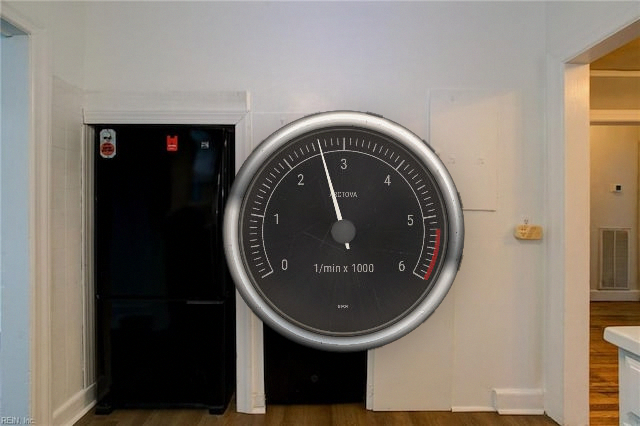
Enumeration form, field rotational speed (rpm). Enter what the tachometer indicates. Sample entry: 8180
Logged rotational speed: 2600
